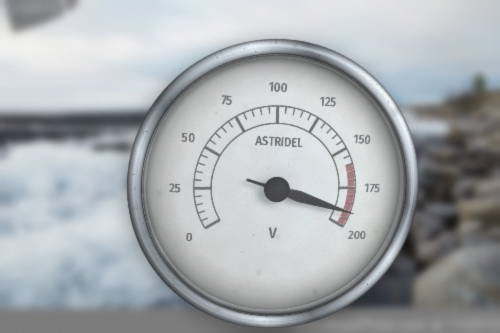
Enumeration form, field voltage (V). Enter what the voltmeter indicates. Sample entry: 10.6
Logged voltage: 190
